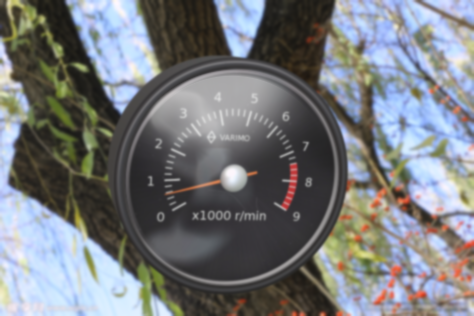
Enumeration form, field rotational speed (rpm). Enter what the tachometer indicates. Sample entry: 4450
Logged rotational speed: 600
